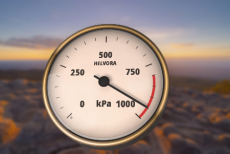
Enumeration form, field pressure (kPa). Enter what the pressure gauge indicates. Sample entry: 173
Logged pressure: 950
